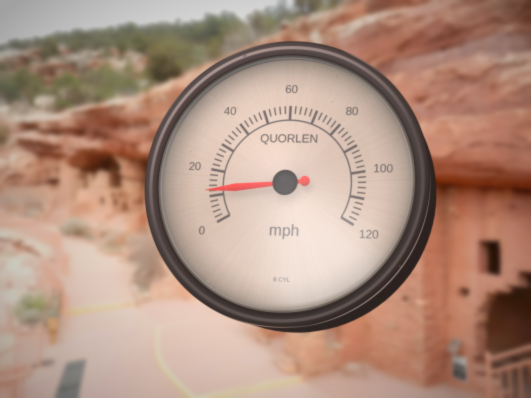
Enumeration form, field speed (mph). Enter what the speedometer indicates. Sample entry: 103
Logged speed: 12
